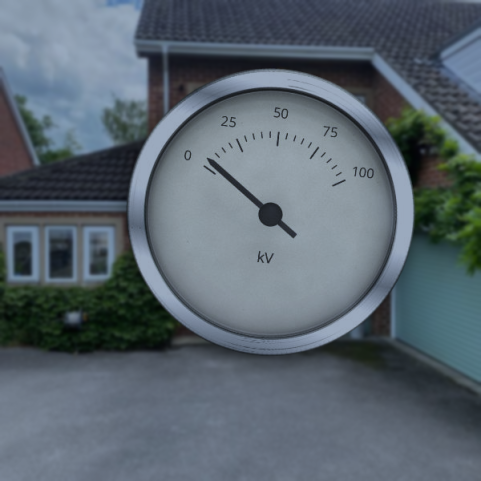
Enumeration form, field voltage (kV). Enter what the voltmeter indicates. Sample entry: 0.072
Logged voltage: 5
